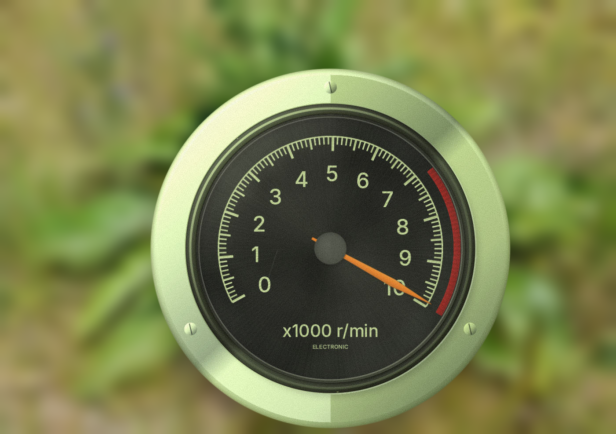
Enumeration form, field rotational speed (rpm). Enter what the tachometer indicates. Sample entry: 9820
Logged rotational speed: 9900
